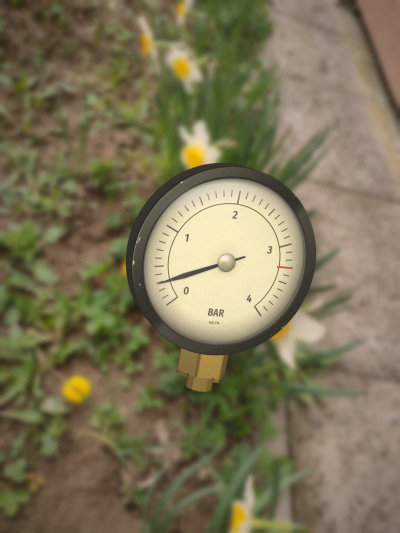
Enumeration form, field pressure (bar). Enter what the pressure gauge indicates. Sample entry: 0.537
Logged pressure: 0.3
